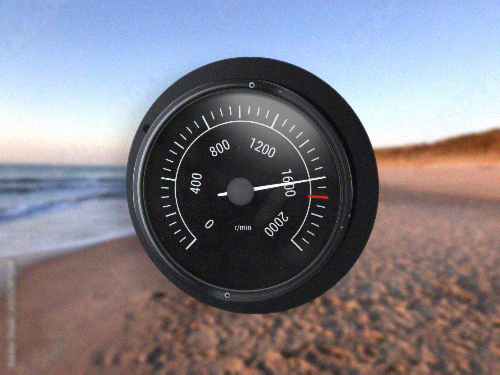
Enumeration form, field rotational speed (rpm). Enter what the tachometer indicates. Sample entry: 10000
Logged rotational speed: 1600
